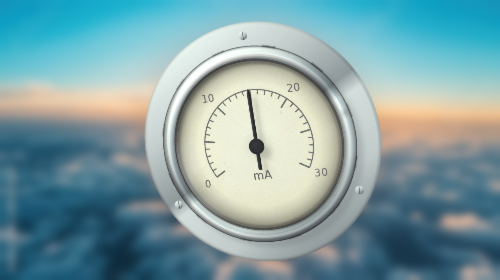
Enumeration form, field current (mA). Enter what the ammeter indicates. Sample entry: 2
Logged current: 15
